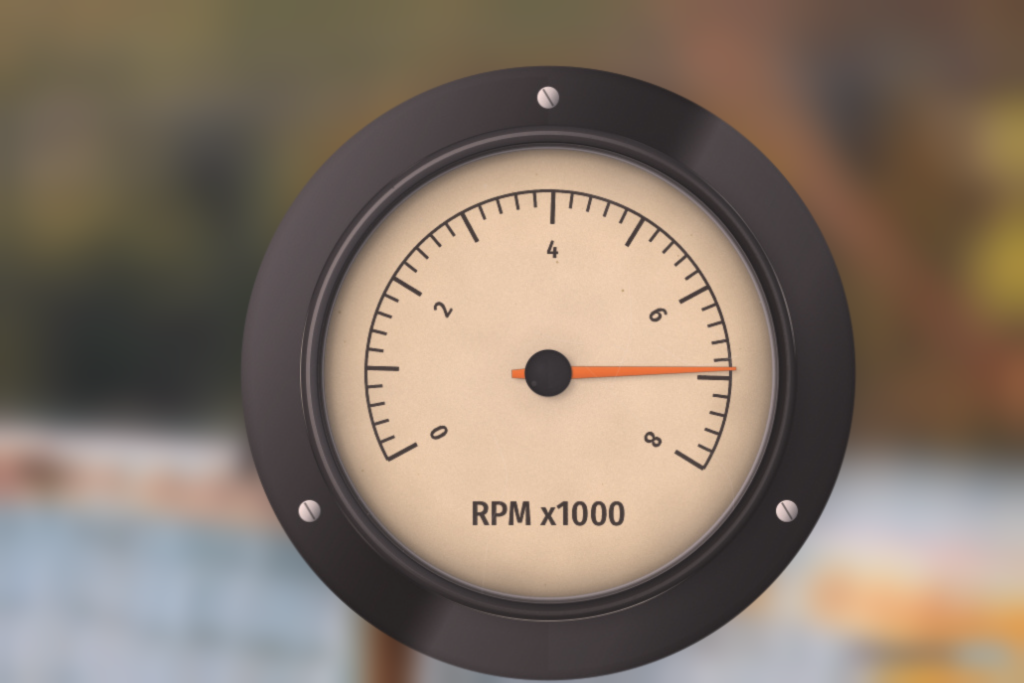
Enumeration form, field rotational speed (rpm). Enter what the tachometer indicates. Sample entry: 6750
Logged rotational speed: 6900
